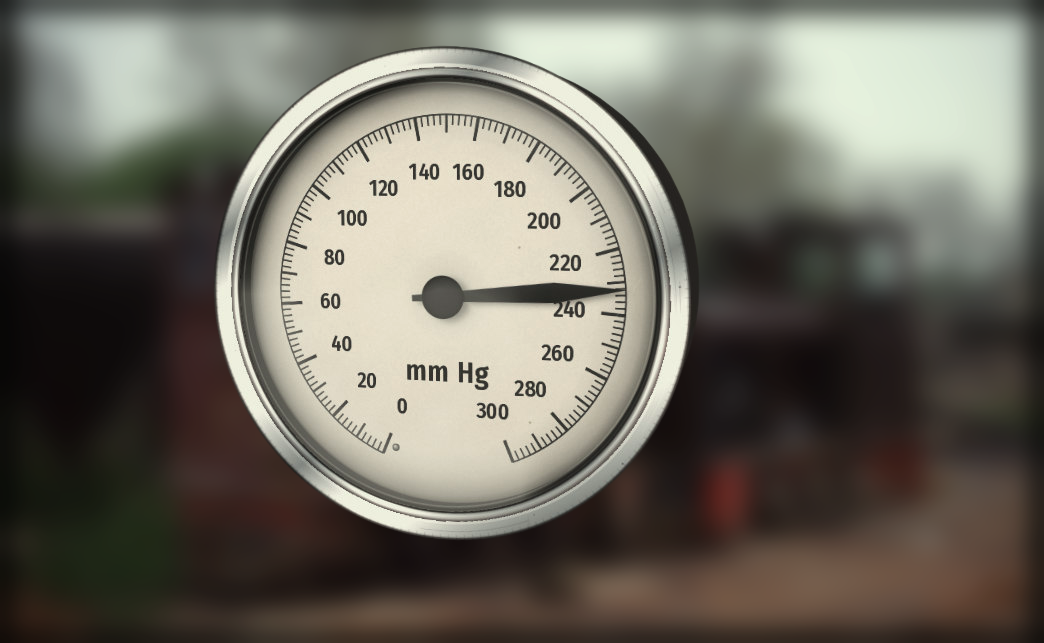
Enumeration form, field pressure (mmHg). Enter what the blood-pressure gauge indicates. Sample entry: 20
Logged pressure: 232
